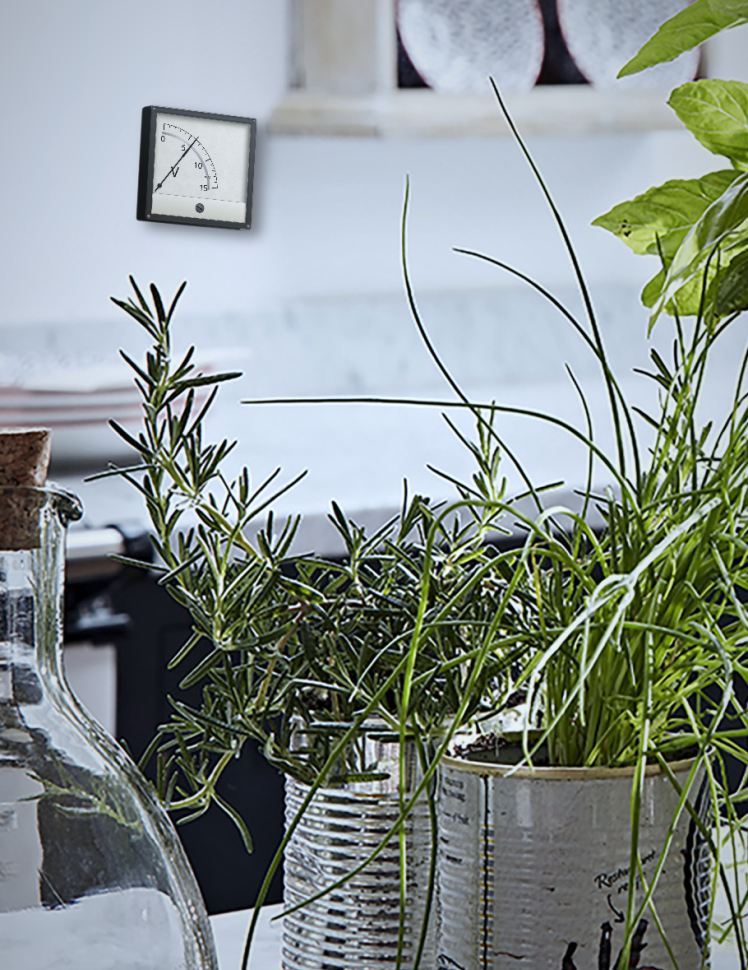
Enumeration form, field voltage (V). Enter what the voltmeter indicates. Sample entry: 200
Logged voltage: 6
